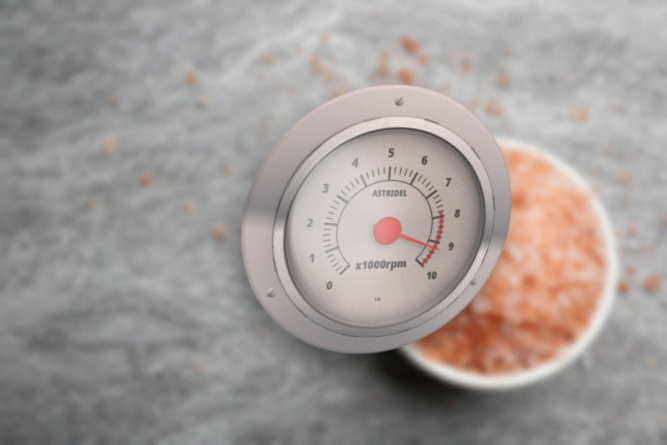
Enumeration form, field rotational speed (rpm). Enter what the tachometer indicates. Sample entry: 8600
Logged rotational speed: 9200
